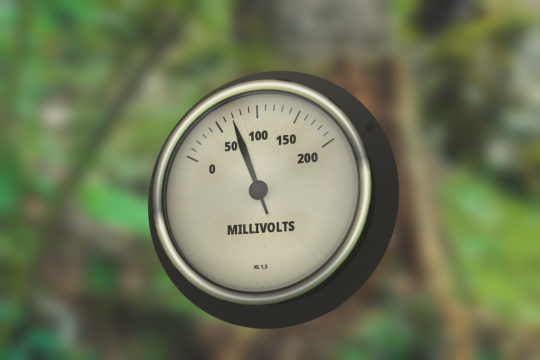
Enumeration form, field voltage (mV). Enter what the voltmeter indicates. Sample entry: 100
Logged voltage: 70
